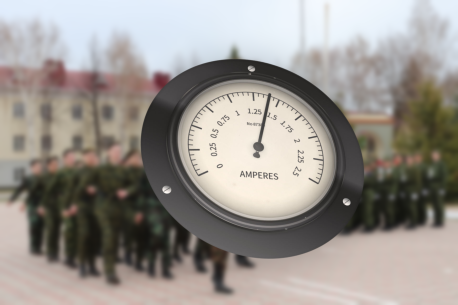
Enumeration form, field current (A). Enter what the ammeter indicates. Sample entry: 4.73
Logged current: 1.4
